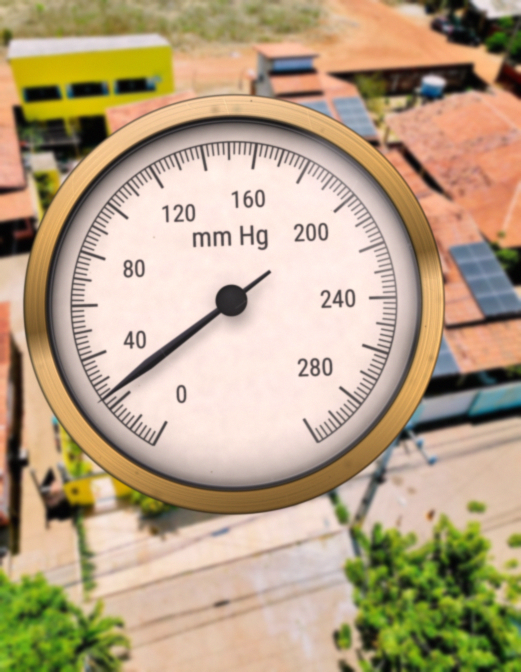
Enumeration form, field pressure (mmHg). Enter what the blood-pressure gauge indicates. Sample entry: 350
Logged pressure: 24
